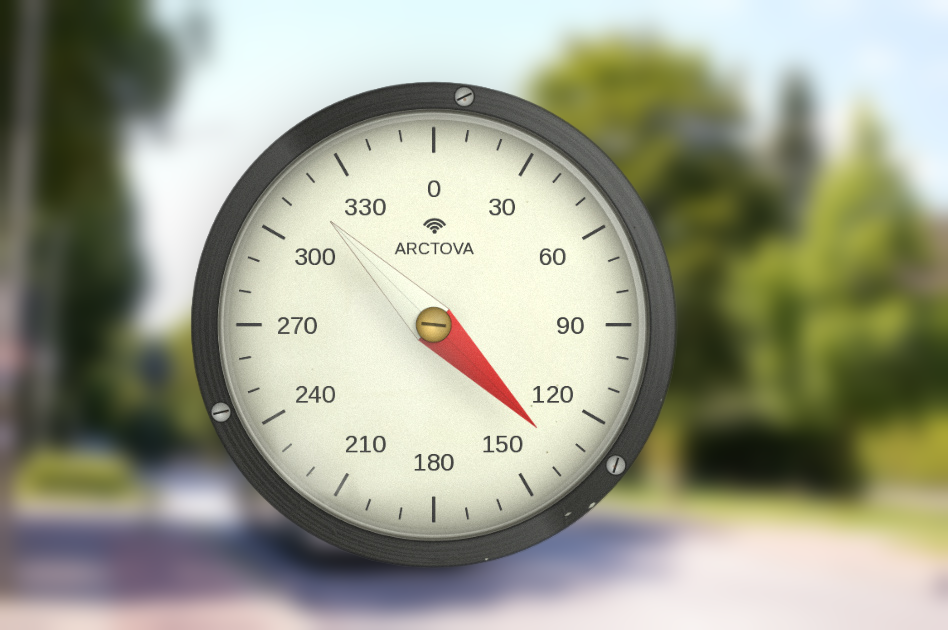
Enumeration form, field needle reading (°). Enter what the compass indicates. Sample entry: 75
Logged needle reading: 135
